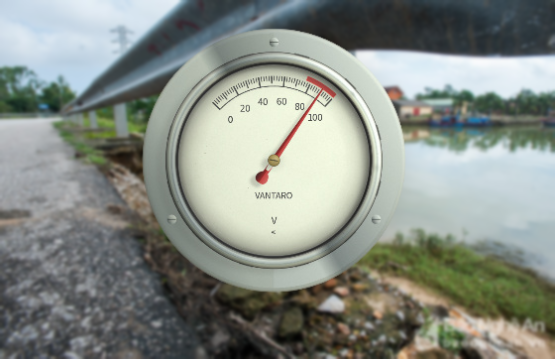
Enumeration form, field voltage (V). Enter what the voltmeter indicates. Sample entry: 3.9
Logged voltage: 90
